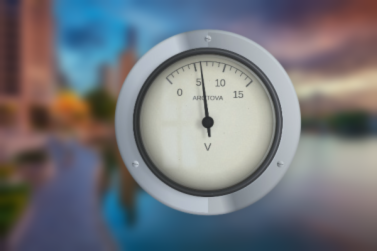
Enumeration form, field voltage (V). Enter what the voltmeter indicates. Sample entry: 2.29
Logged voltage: 6
